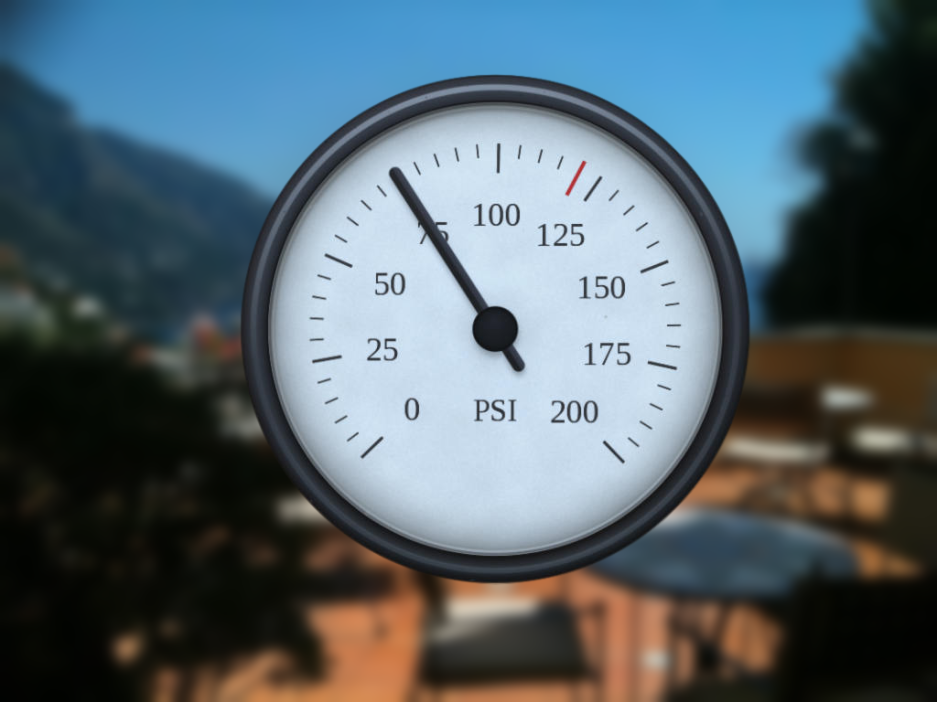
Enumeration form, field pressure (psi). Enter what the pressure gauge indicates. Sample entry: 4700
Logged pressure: 75
